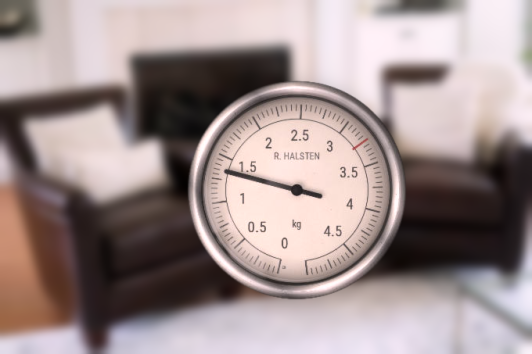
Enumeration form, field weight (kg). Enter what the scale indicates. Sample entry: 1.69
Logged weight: 1.35
